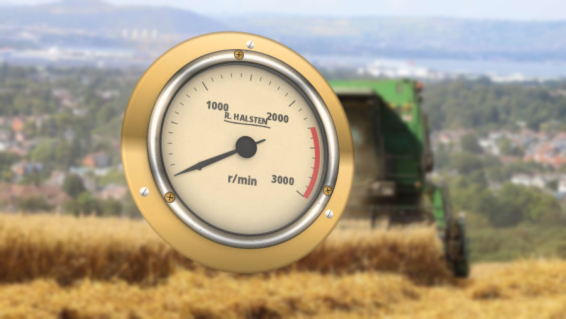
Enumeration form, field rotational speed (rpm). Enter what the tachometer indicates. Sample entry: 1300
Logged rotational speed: 0
